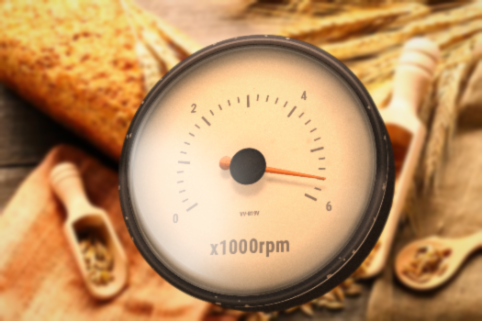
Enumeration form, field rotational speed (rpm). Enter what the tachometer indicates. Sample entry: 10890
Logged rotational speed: 5600
